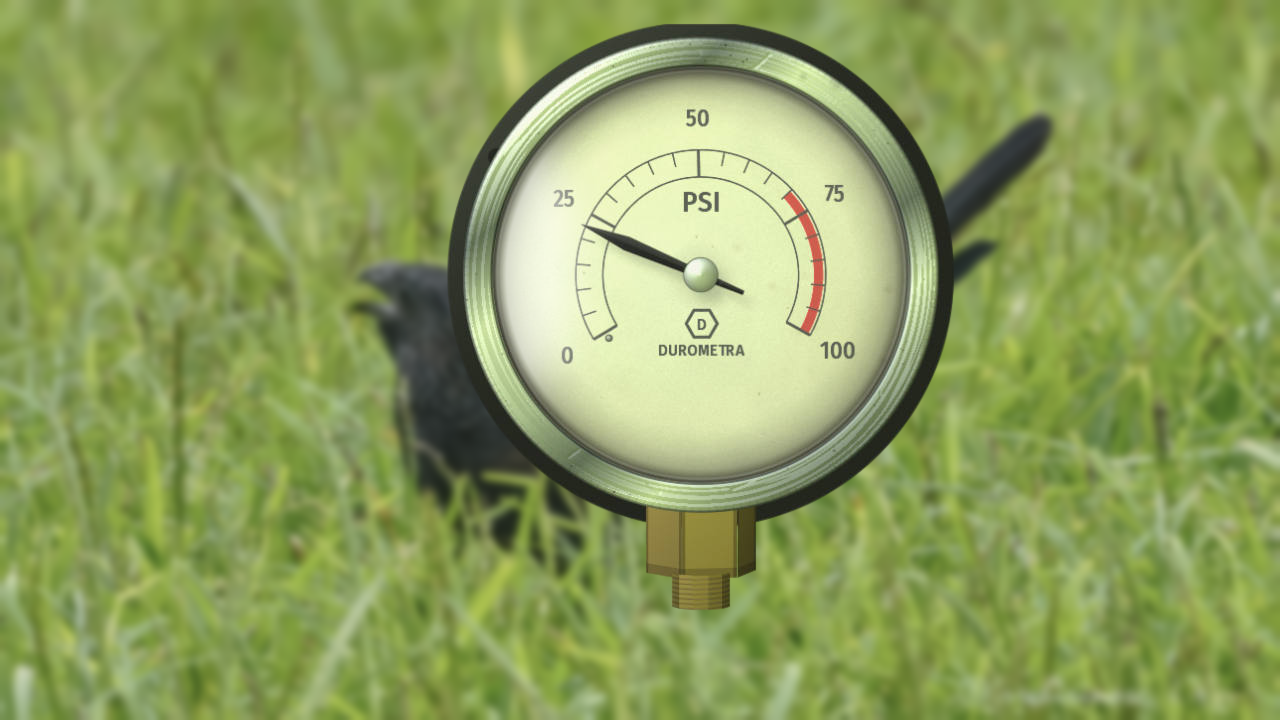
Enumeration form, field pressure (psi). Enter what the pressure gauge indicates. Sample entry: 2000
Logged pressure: 22.5
